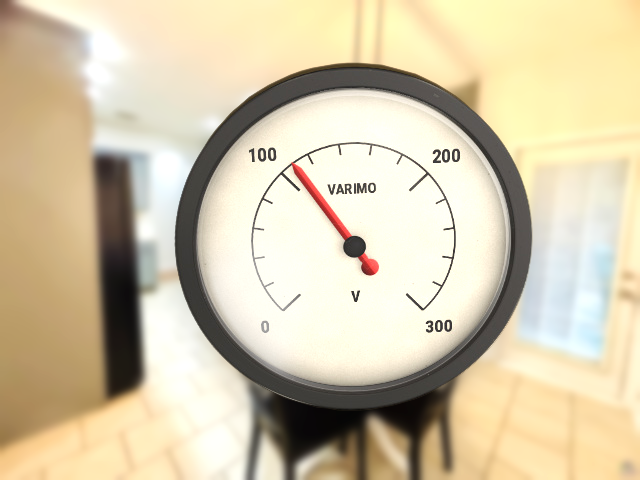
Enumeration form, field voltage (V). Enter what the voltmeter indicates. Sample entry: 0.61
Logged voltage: 110
